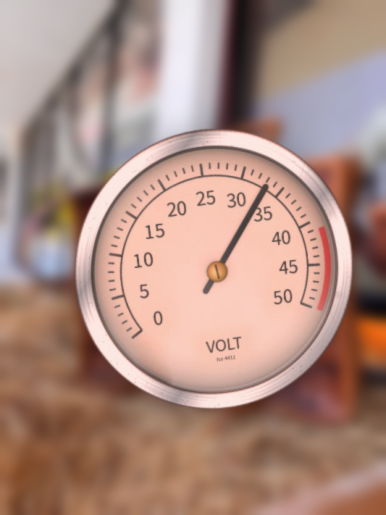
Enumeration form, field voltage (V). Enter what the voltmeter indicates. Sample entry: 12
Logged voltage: 33
